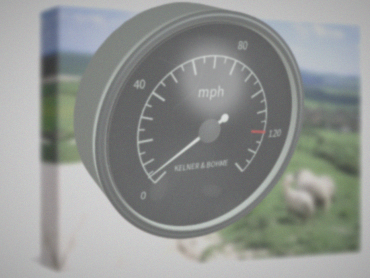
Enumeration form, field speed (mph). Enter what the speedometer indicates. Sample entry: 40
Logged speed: 5
